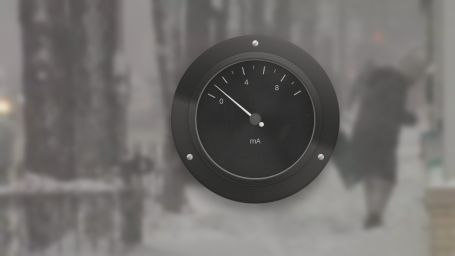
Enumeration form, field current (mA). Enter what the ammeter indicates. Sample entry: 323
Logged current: 1
